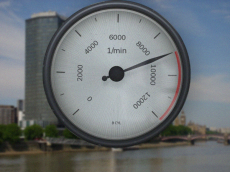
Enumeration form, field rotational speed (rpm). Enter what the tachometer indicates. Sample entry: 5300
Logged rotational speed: 9000
